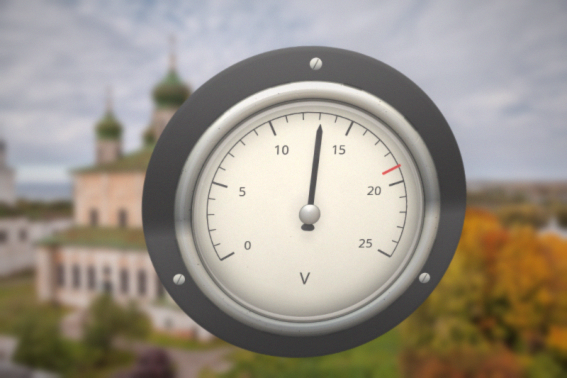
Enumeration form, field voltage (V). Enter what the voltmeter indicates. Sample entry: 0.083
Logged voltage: 13
